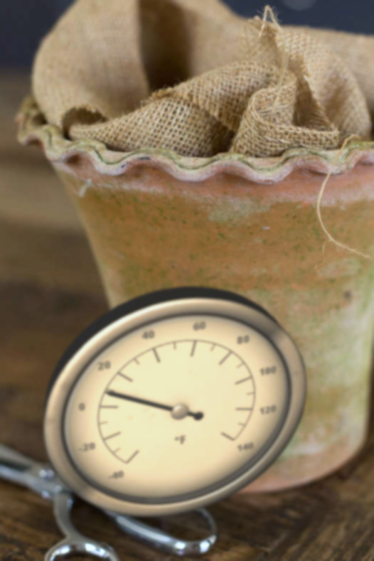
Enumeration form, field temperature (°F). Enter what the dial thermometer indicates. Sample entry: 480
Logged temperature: 10
